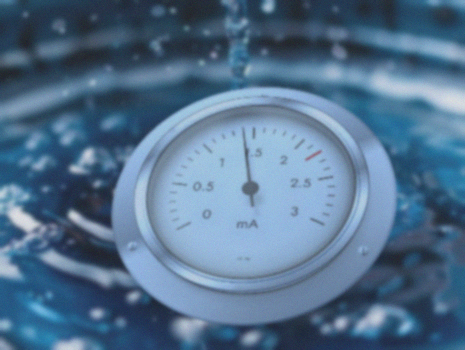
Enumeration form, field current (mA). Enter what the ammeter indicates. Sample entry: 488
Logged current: 1.4
